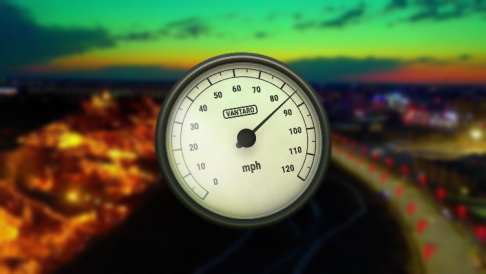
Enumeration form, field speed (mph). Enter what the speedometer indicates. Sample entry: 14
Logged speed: 85
